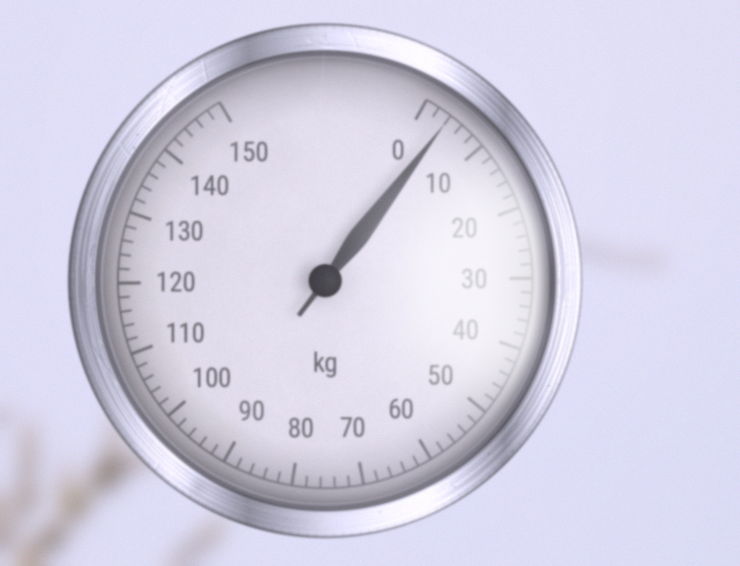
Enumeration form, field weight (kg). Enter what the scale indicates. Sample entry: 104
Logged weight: 4
